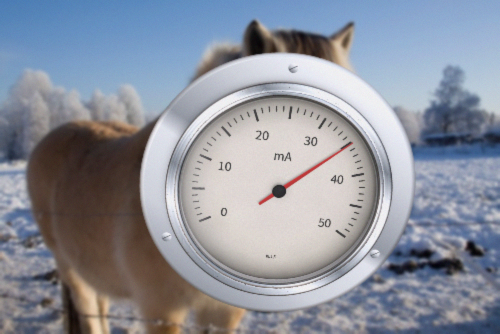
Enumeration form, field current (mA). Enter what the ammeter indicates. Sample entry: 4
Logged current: 35
